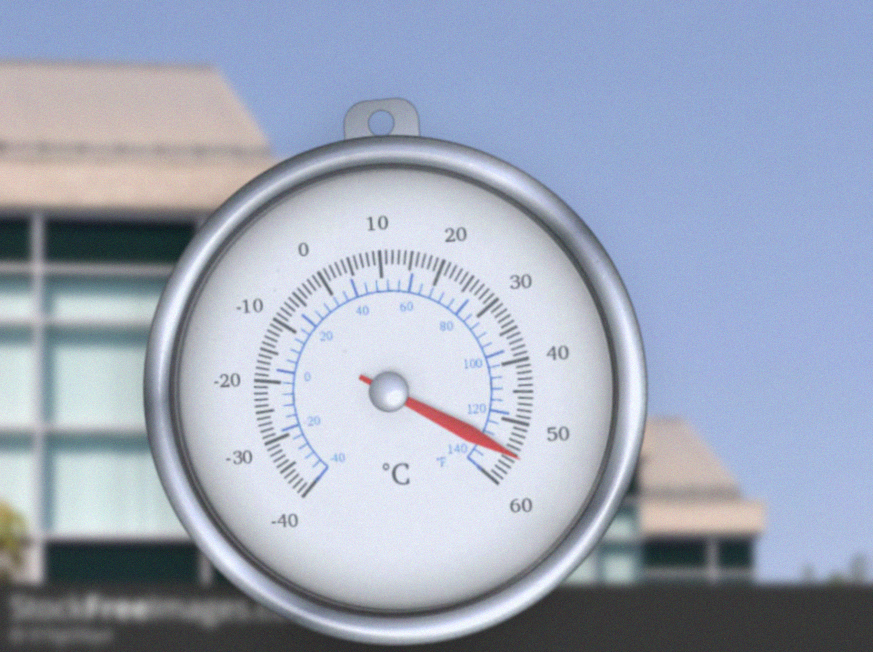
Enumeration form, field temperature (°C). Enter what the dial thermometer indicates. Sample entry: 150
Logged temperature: 55
